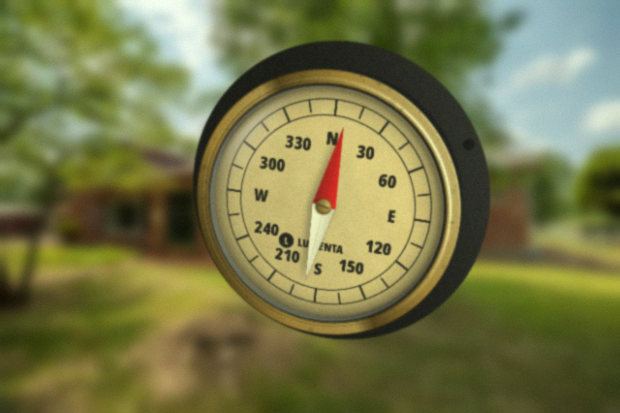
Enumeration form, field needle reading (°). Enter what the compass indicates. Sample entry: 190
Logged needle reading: 7.5
